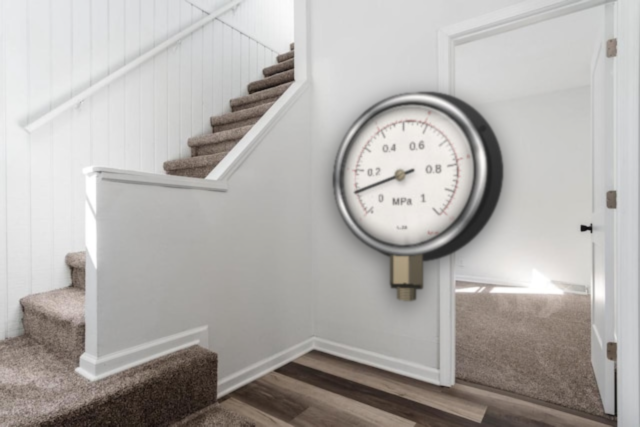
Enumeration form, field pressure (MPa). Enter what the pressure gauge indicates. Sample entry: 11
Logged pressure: 0.1
